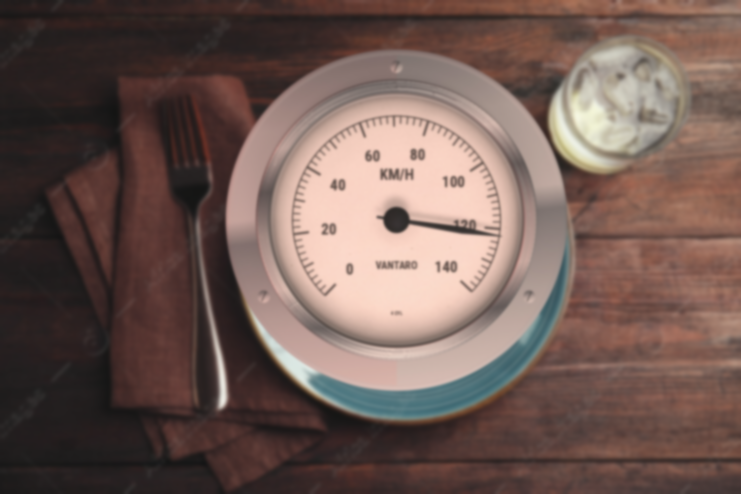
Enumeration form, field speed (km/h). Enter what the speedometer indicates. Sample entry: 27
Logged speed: 122
